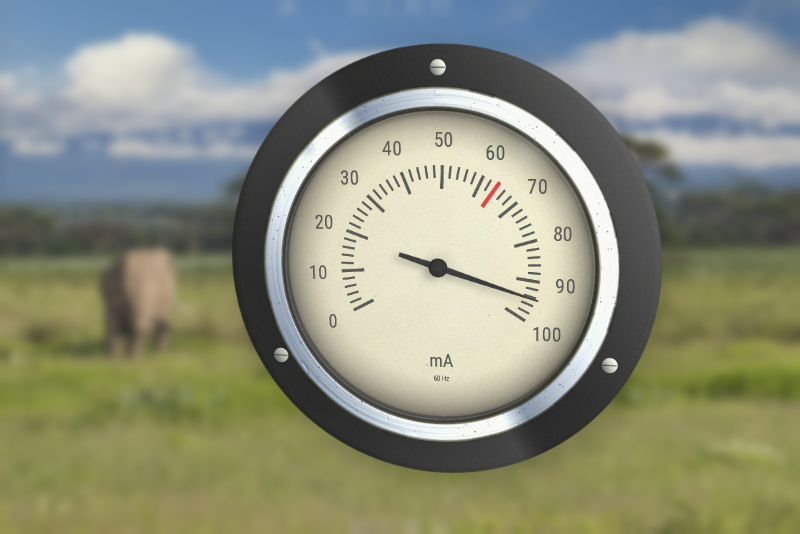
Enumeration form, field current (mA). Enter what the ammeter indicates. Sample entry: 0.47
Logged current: 94
